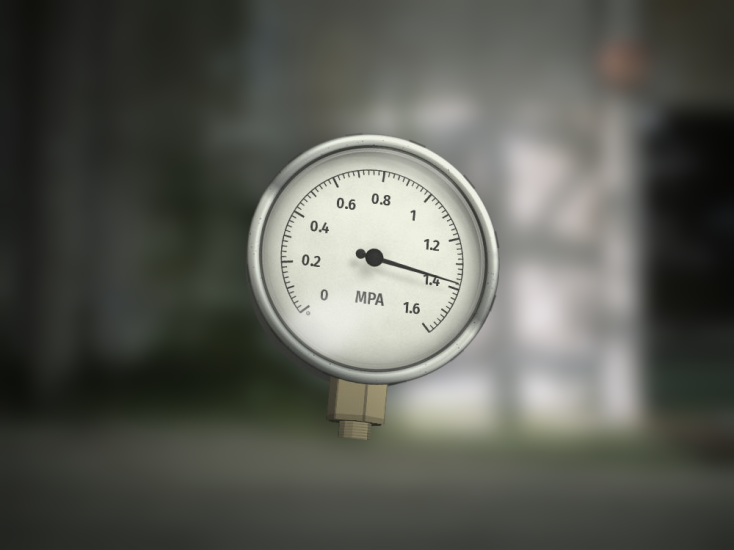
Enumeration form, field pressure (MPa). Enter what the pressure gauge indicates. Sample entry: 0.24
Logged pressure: 1.38
